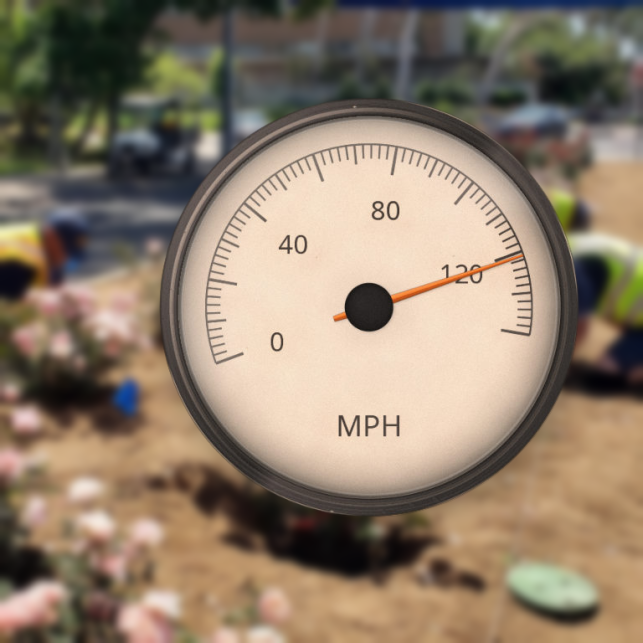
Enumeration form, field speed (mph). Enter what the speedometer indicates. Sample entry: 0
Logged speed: 121
